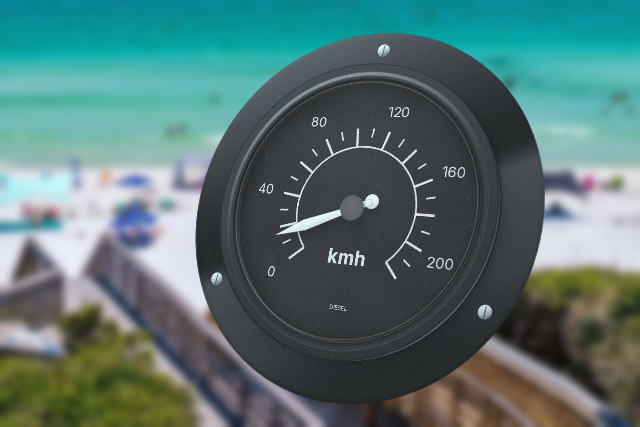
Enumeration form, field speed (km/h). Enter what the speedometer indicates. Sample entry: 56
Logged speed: 15
